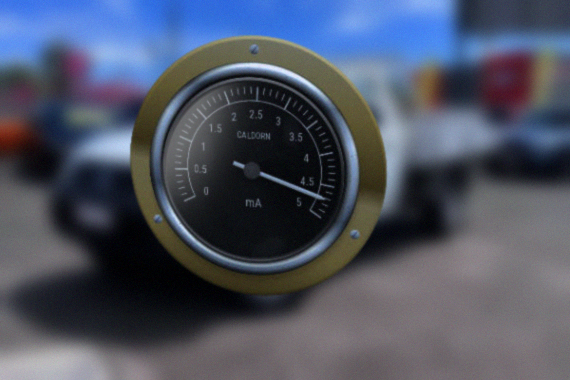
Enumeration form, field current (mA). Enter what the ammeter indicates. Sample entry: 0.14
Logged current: 4.7
